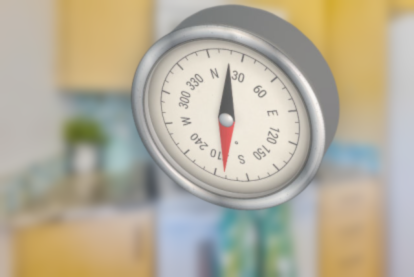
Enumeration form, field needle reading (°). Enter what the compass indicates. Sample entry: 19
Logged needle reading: 200
